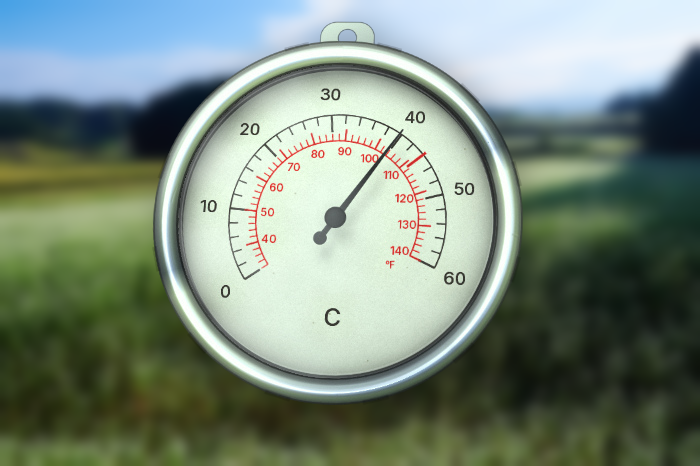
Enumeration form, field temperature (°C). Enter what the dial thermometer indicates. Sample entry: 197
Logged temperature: 40
